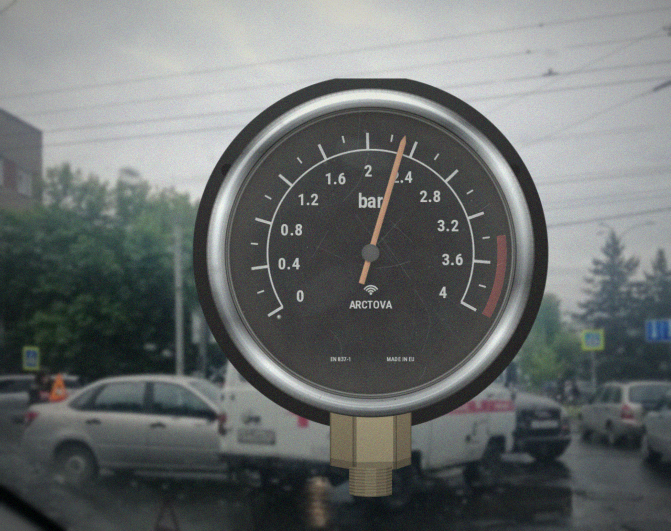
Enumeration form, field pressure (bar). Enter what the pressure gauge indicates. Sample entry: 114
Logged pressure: 2.3
